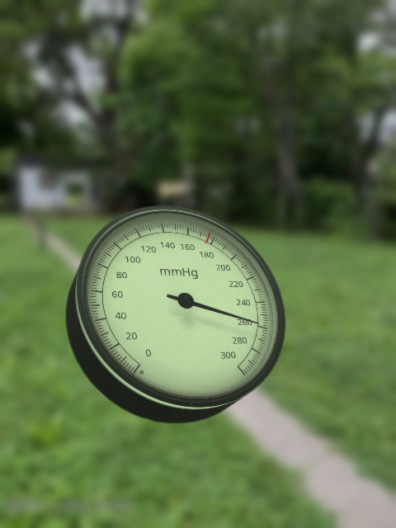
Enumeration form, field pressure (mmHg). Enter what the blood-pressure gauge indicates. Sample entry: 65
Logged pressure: 260
